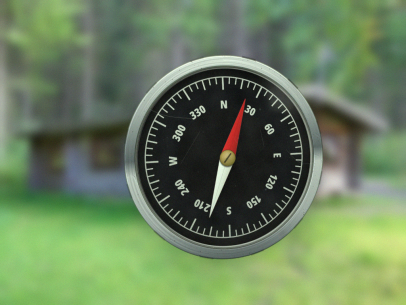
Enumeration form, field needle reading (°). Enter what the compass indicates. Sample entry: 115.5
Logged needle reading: 20
